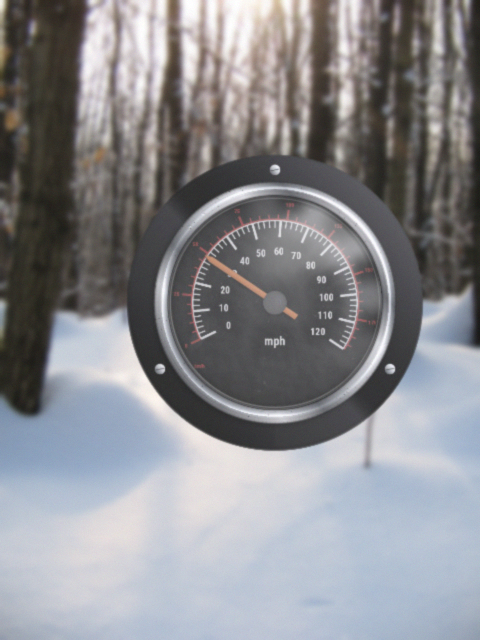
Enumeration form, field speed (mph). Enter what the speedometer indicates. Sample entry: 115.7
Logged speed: 30
